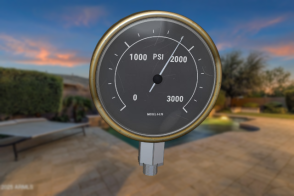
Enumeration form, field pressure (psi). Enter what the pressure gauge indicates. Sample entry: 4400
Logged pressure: 1800
